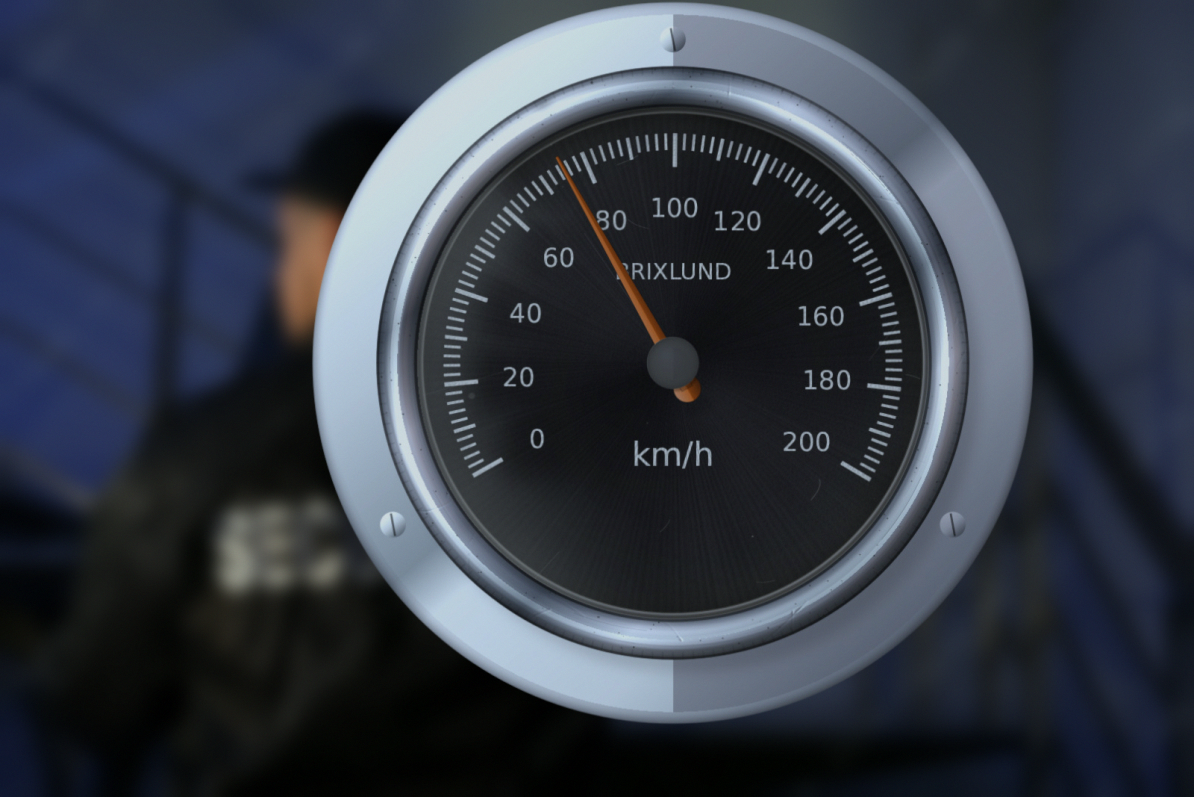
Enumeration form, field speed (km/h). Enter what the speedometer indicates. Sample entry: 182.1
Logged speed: 75
